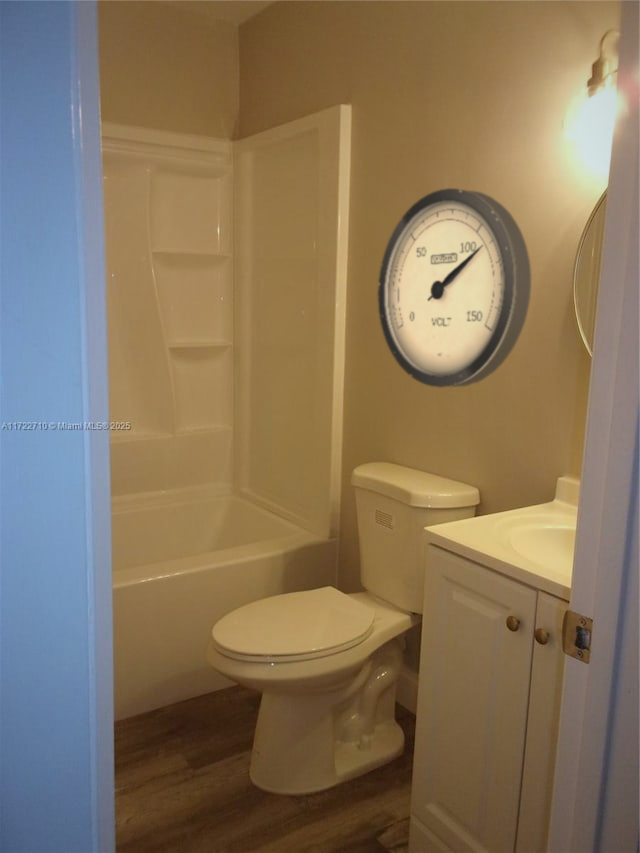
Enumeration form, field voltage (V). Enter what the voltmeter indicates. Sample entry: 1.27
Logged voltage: 110
